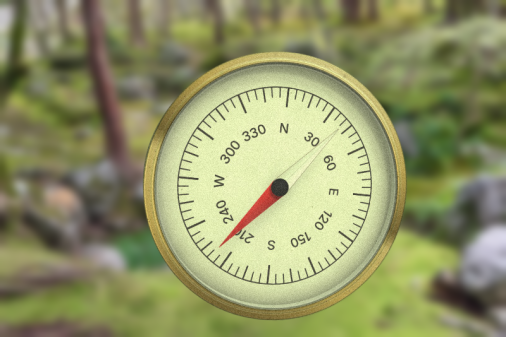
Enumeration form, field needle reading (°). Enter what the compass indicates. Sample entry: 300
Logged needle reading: 220
